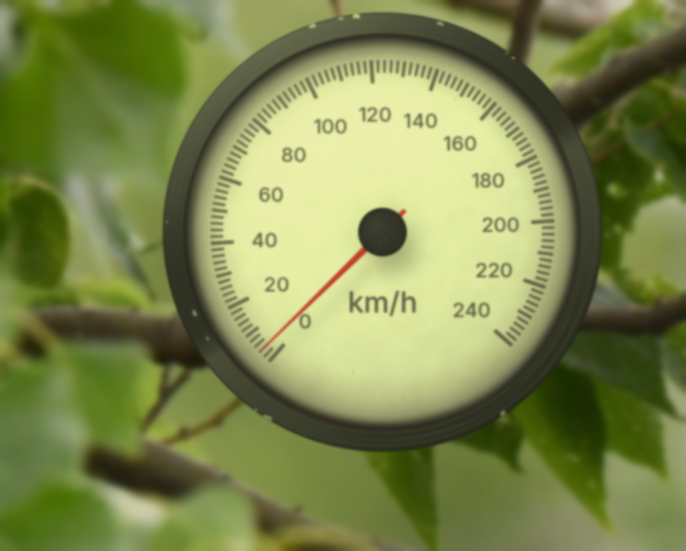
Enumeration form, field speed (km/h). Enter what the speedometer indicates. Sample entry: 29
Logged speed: 4
